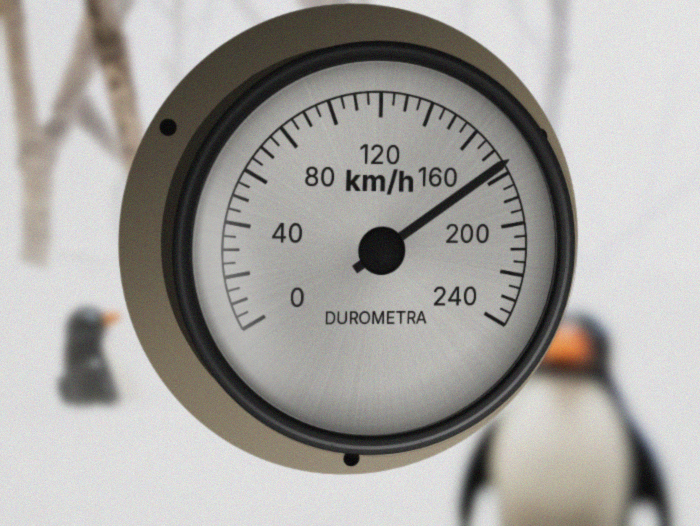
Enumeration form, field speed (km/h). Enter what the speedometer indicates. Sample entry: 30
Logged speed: 175
